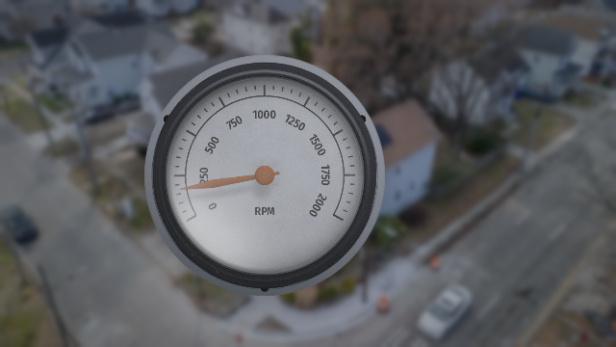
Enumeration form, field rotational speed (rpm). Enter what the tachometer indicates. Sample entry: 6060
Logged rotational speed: 175
